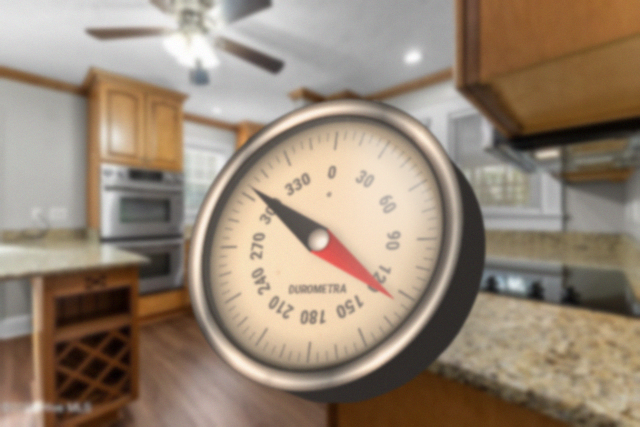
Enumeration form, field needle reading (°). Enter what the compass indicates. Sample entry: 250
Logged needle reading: 125
